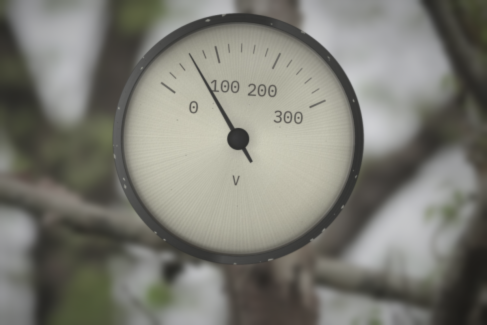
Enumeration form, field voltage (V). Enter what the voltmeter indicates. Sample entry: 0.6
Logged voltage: 60
